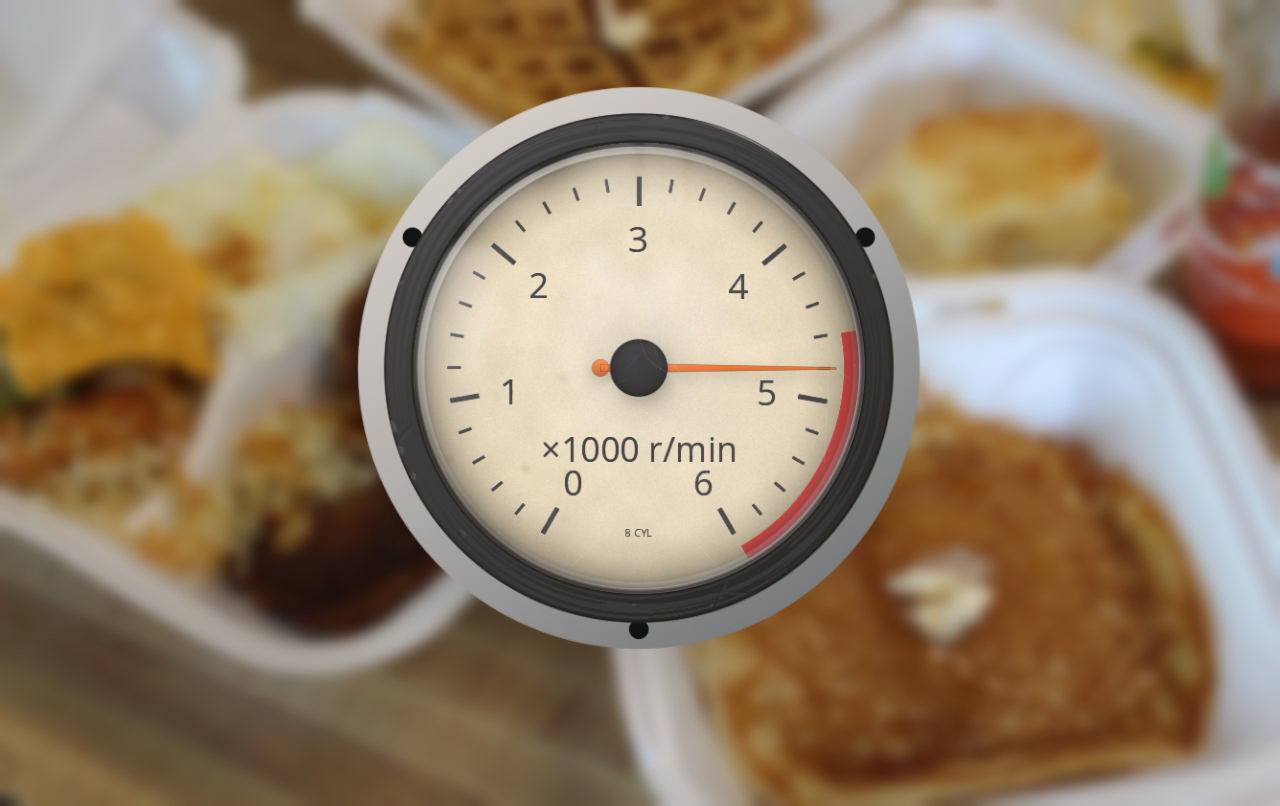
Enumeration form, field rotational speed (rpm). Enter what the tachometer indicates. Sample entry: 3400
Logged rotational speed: 4800
